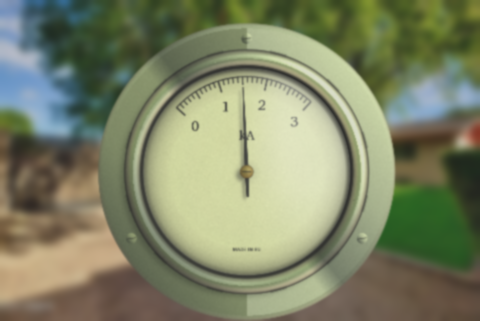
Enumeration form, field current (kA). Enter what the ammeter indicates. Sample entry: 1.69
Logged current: 1.5
